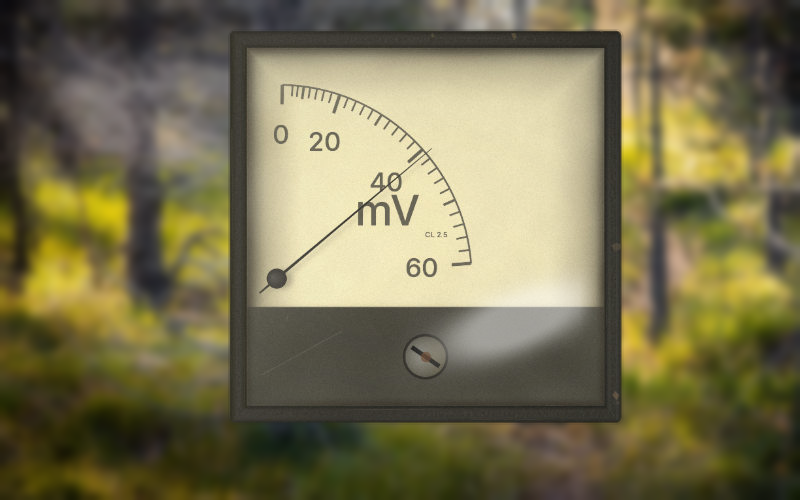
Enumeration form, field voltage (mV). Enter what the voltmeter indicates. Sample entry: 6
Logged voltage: 41
